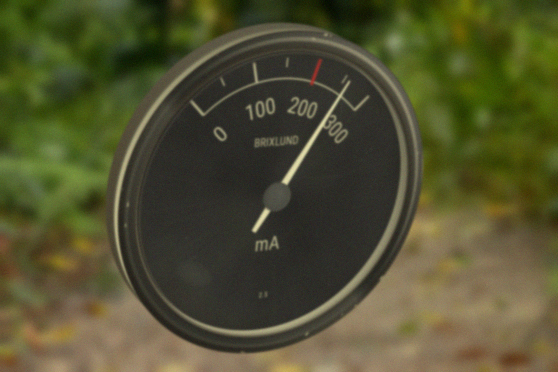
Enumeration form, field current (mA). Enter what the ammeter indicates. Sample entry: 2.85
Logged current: 250
